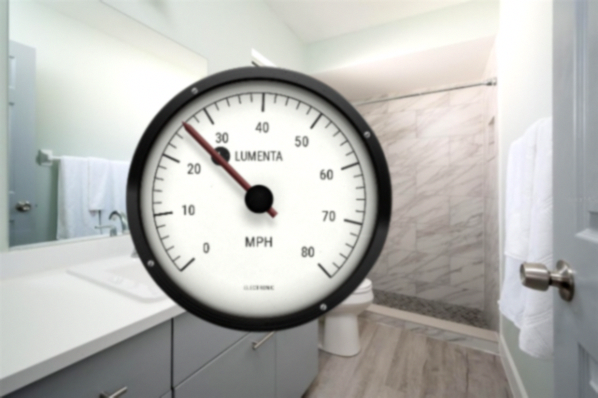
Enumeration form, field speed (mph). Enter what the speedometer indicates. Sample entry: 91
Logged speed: 26
